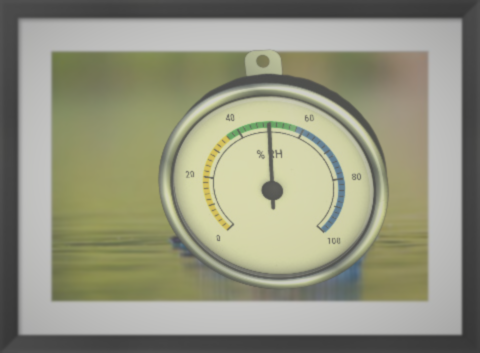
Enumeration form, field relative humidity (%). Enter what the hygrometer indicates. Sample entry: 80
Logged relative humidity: 50
